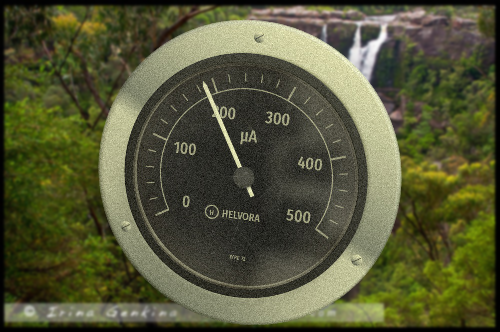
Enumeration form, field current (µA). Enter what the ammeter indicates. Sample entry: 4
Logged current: 190
